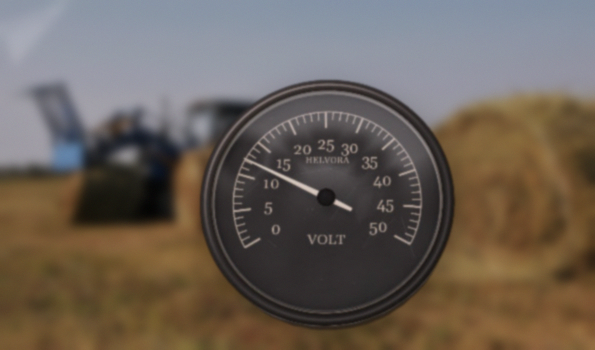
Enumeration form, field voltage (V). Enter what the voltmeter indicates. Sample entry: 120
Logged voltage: 12
